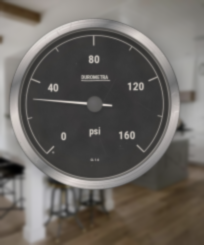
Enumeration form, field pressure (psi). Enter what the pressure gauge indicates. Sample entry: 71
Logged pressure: 30
